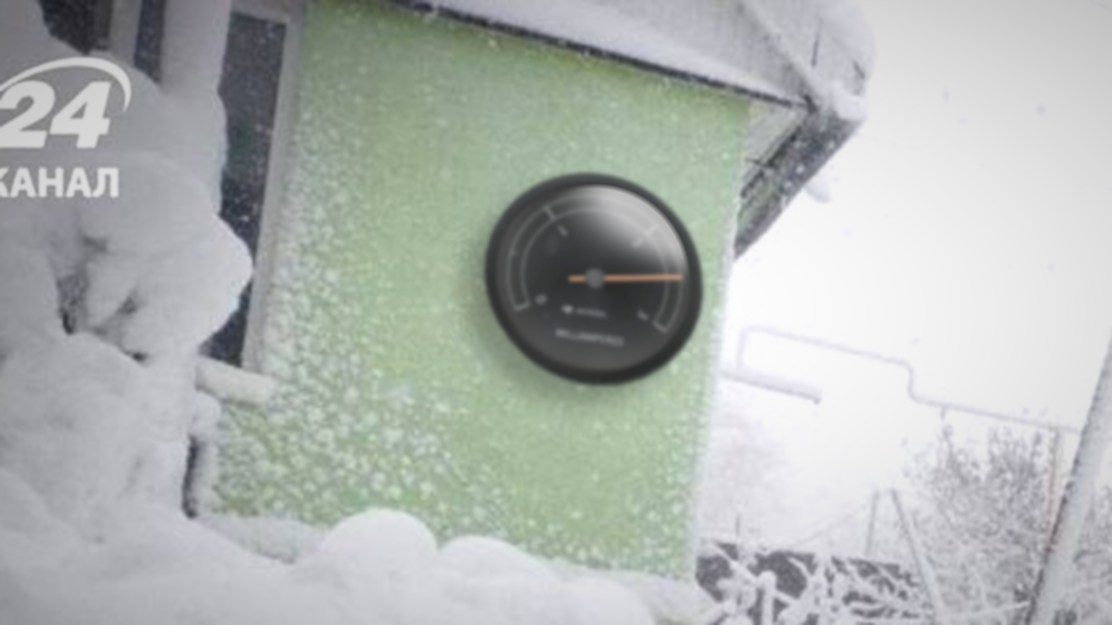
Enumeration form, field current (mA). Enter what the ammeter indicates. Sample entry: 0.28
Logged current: 2.5
